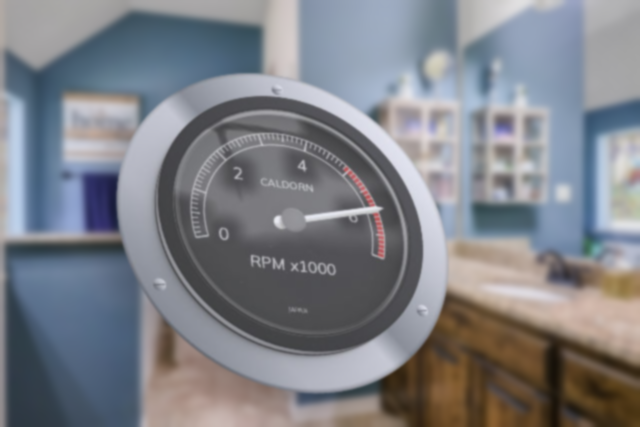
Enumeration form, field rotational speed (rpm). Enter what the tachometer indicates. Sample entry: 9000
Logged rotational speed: 6000
